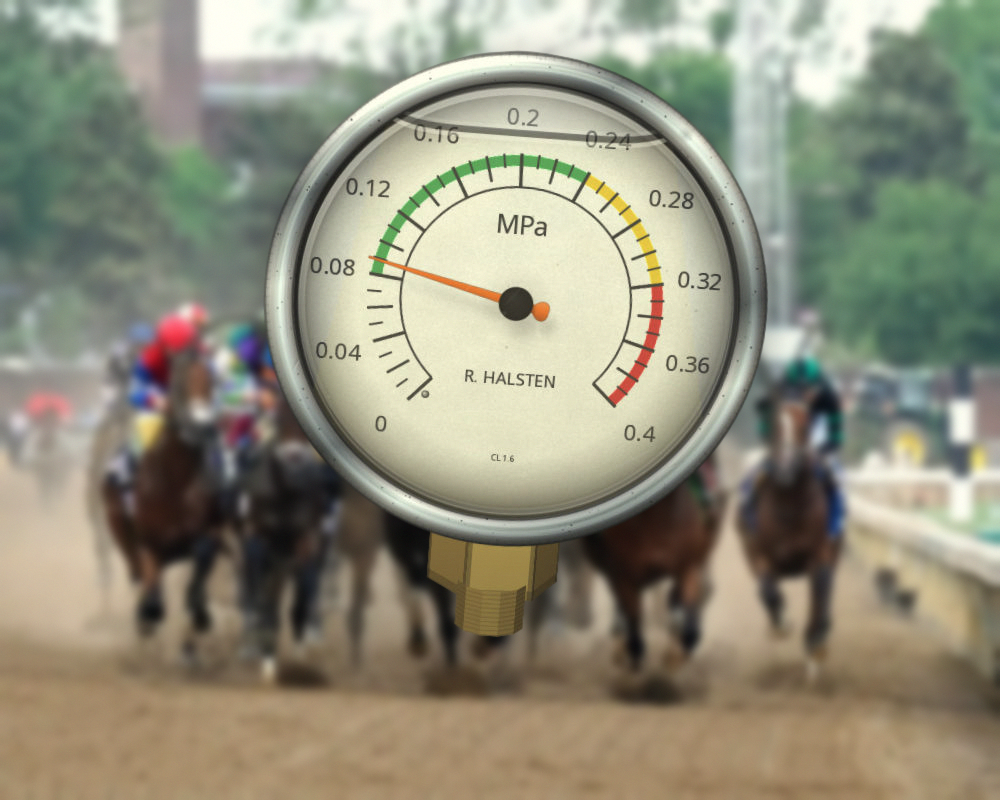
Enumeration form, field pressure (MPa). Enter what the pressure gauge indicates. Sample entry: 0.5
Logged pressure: 0.09
